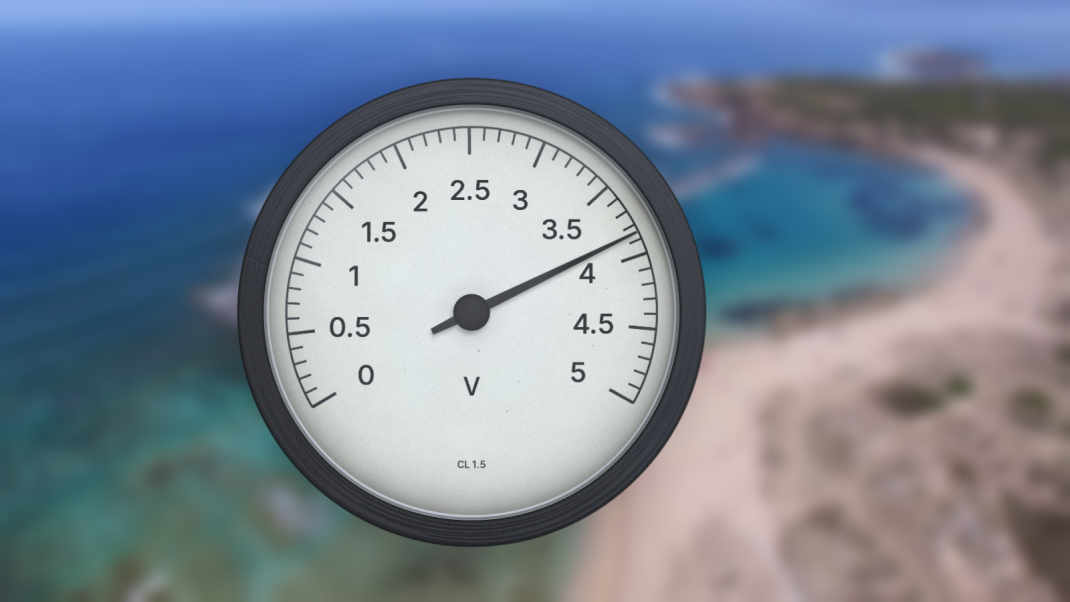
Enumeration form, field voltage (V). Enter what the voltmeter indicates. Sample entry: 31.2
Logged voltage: 3.85
